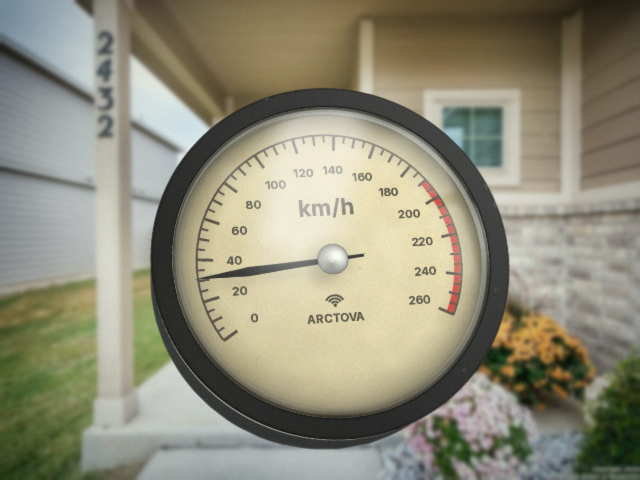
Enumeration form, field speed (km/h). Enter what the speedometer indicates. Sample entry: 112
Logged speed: 30
